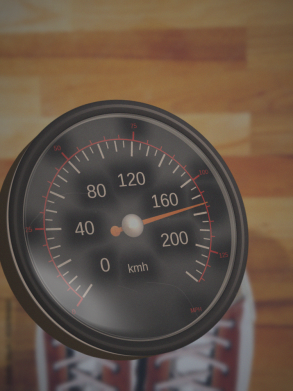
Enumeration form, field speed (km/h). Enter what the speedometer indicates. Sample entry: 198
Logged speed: 175
